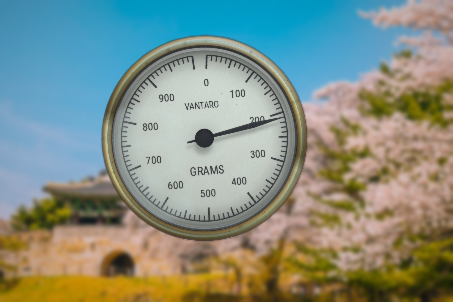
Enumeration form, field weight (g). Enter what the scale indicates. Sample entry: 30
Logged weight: 210
